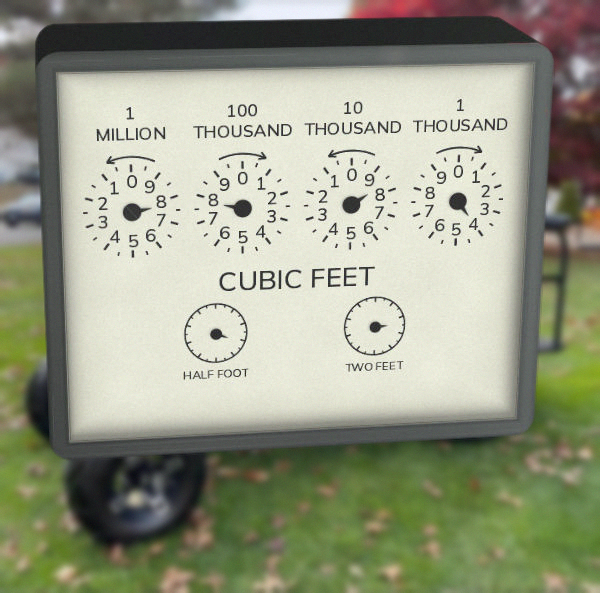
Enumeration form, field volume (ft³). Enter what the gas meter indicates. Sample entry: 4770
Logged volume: 778400
